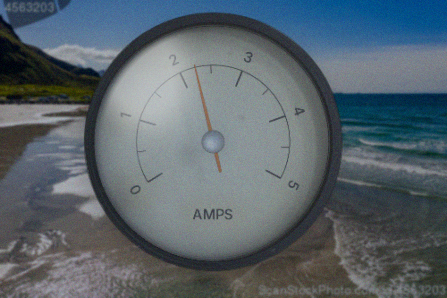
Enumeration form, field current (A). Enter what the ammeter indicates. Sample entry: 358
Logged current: 2.25
